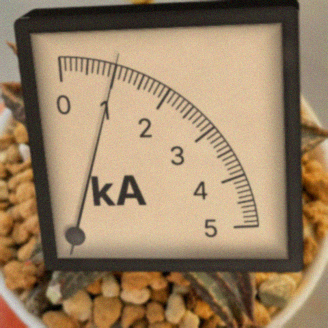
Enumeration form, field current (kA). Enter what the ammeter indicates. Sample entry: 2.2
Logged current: 1
